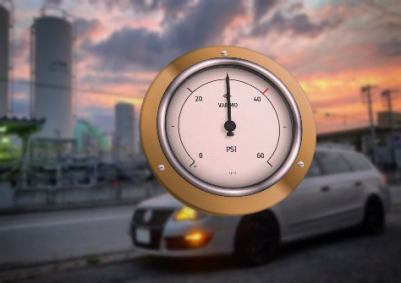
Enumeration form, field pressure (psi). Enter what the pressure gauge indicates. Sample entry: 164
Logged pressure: 30
